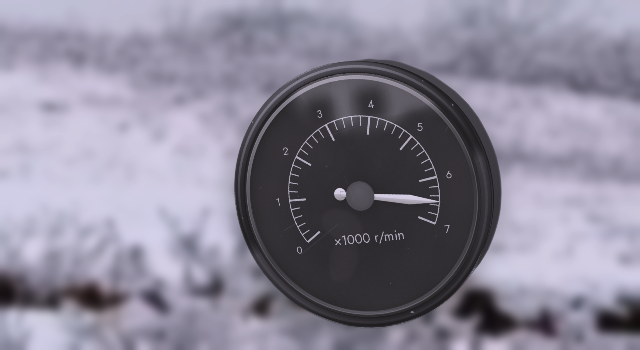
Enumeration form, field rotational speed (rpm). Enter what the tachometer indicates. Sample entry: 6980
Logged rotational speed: 6500
